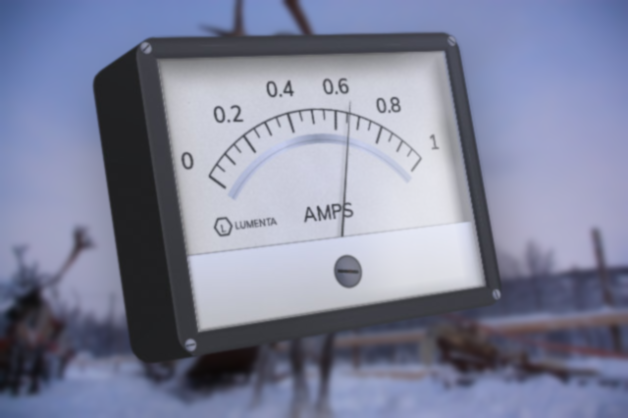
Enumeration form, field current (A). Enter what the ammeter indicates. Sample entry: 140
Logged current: 0.65
